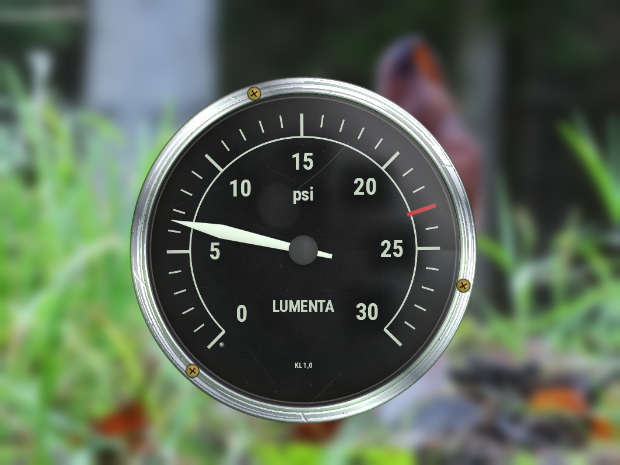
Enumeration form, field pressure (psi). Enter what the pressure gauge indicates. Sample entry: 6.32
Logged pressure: 6.5
